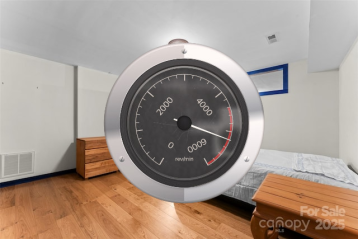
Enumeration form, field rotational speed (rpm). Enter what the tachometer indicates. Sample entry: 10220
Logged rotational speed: 5200
